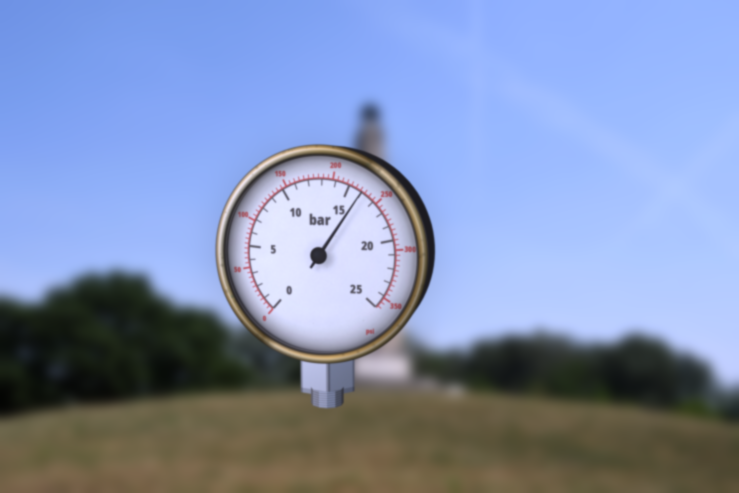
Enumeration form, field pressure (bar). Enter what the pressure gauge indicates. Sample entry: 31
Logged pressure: 16
